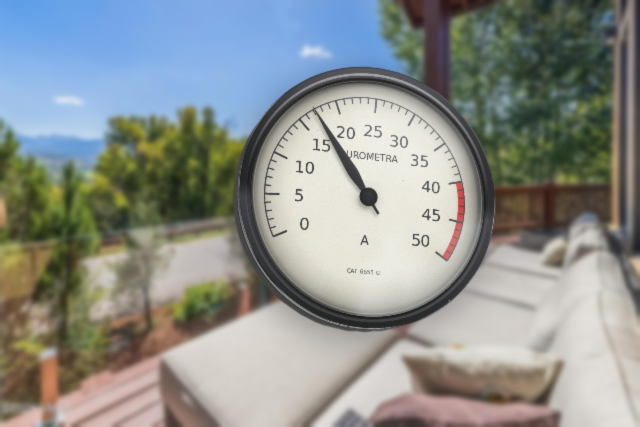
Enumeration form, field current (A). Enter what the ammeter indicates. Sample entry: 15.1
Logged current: 17
